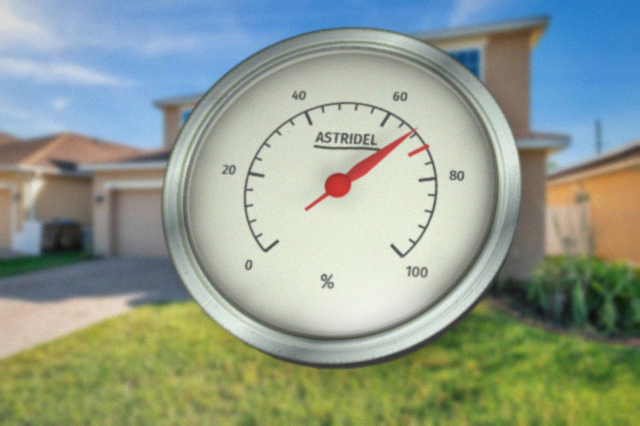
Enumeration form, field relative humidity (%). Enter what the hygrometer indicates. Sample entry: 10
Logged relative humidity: 68
